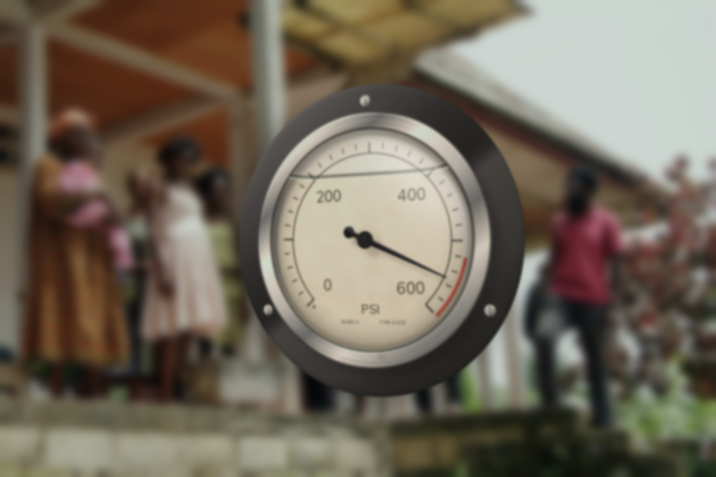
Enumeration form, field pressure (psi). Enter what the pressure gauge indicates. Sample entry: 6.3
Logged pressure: 550
